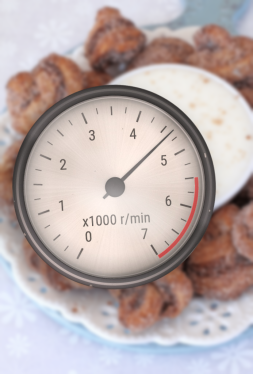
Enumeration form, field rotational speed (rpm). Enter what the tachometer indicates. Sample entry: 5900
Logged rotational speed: 4625
